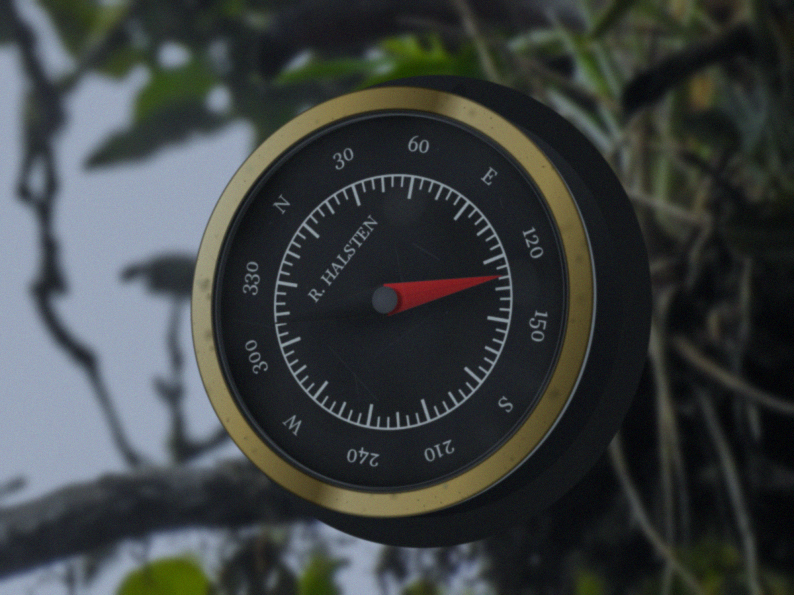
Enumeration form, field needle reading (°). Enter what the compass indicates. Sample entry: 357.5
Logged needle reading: 130
